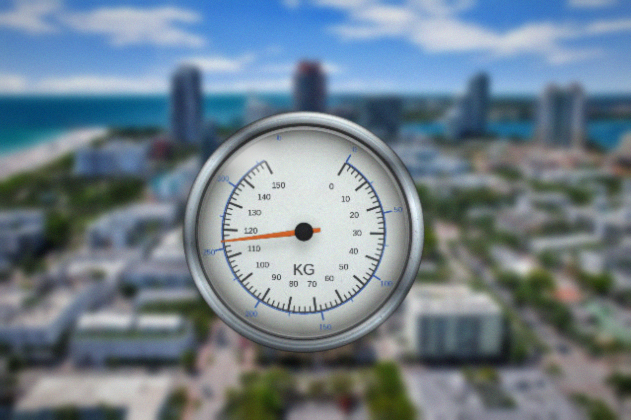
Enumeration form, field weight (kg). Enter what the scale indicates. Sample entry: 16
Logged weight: 116
